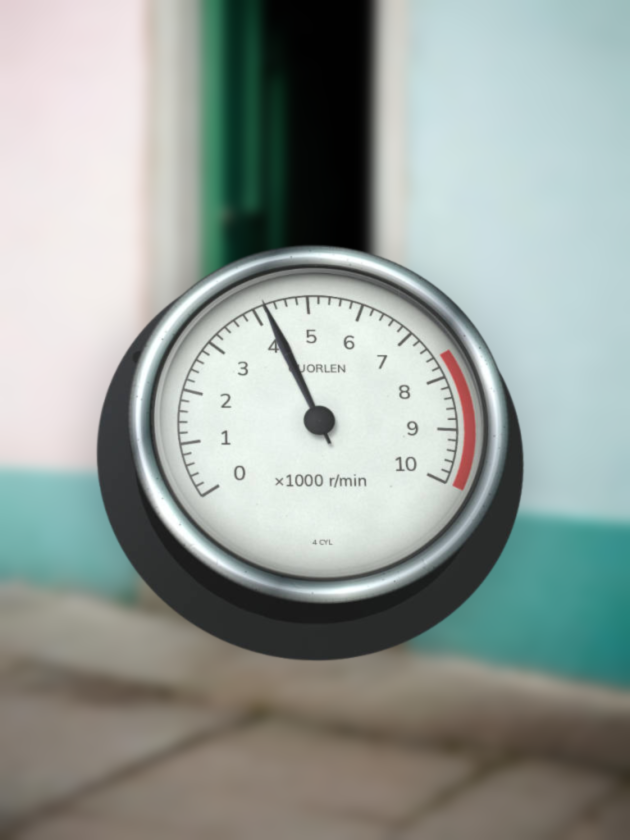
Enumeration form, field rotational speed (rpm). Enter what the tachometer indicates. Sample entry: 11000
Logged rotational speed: 4200
